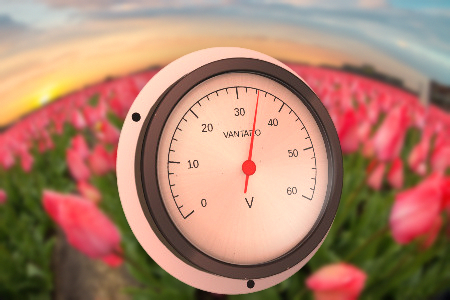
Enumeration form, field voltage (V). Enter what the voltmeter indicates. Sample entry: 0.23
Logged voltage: 34
